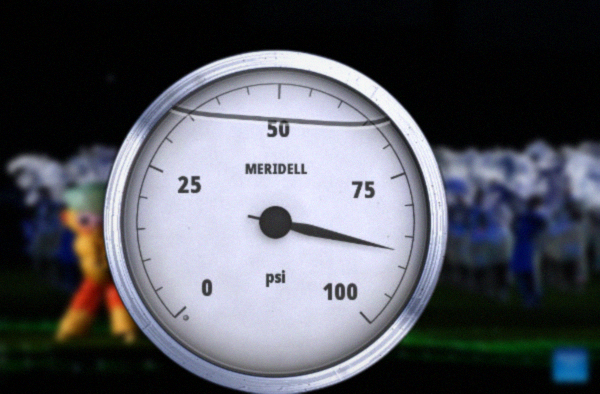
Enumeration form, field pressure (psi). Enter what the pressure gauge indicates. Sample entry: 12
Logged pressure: 87.5
